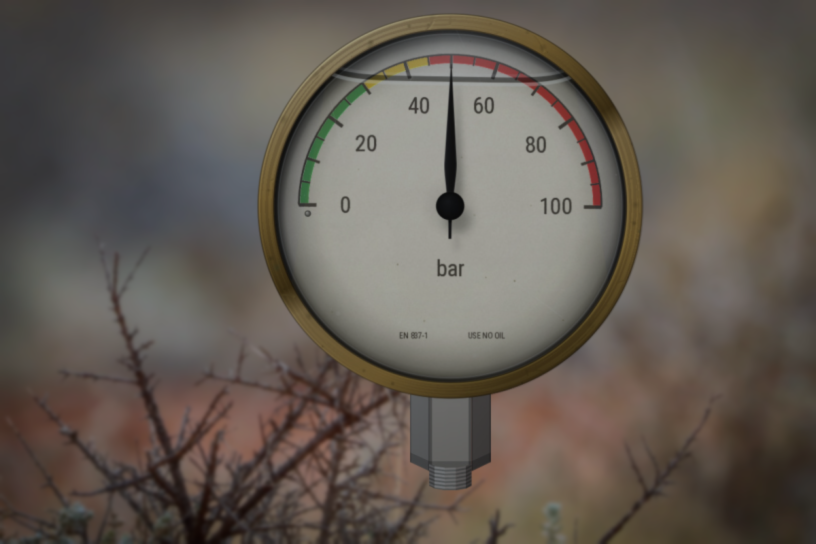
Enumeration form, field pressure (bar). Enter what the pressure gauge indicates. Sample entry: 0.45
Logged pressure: 50
